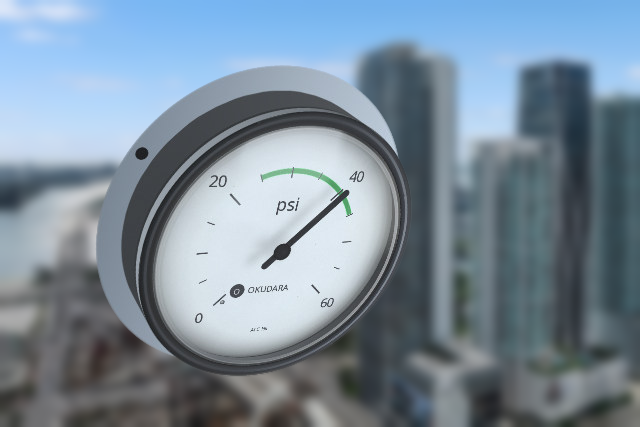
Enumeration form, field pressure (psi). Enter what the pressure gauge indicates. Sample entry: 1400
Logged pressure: 40
